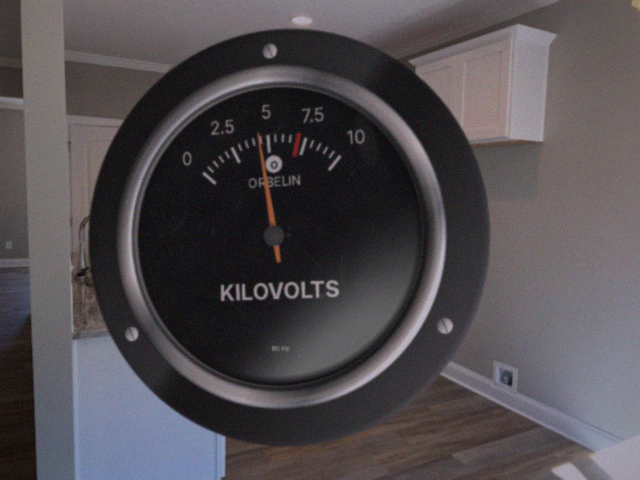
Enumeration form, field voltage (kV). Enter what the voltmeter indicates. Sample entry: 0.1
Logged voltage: 4.5
